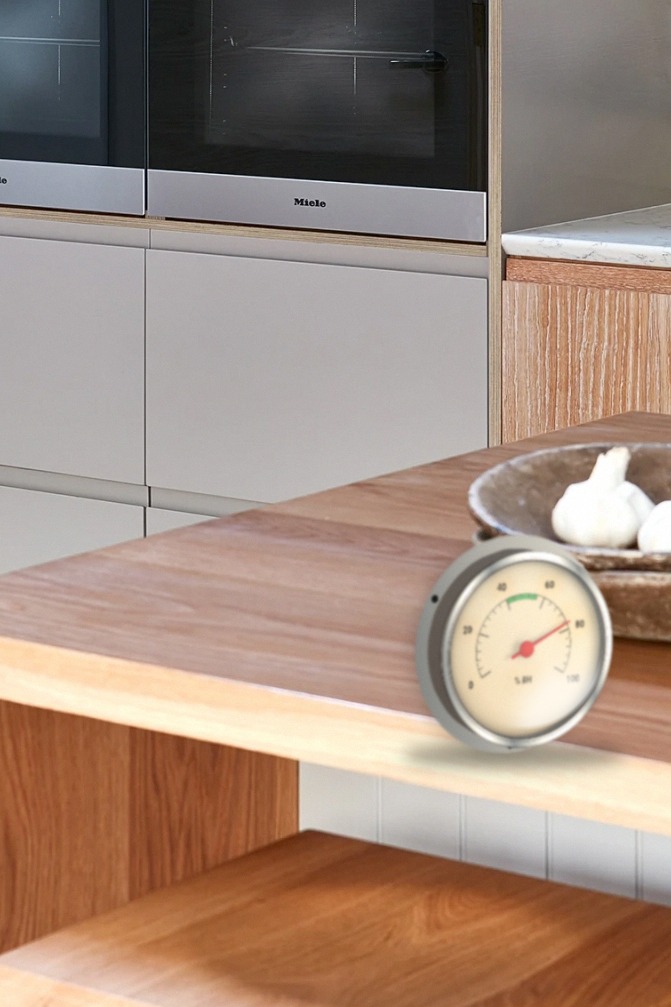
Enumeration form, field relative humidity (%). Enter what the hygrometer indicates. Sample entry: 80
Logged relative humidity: 76
